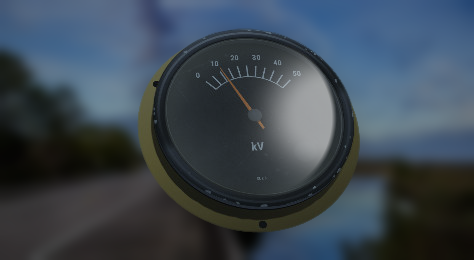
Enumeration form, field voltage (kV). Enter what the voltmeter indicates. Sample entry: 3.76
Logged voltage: 10
